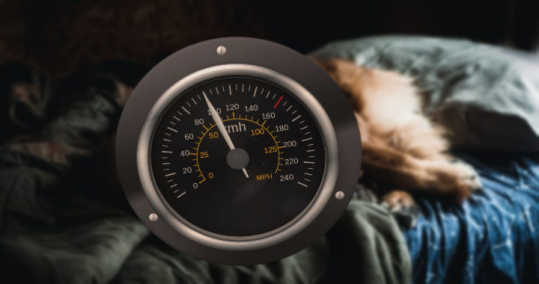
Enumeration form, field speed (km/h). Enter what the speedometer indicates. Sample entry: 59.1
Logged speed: 100
